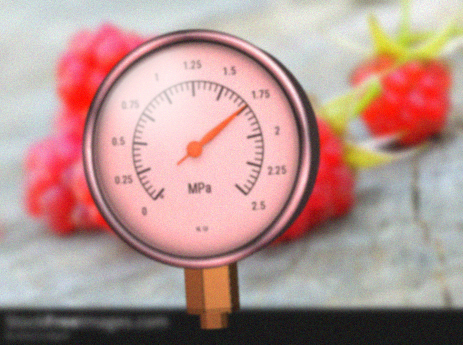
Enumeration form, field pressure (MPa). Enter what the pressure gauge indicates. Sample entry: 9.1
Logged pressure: 1.75
